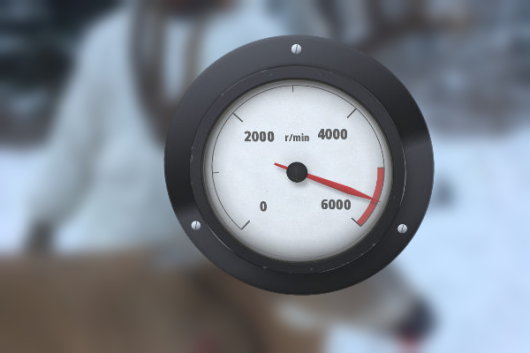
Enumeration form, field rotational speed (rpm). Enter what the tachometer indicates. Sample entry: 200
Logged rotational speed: 5500
